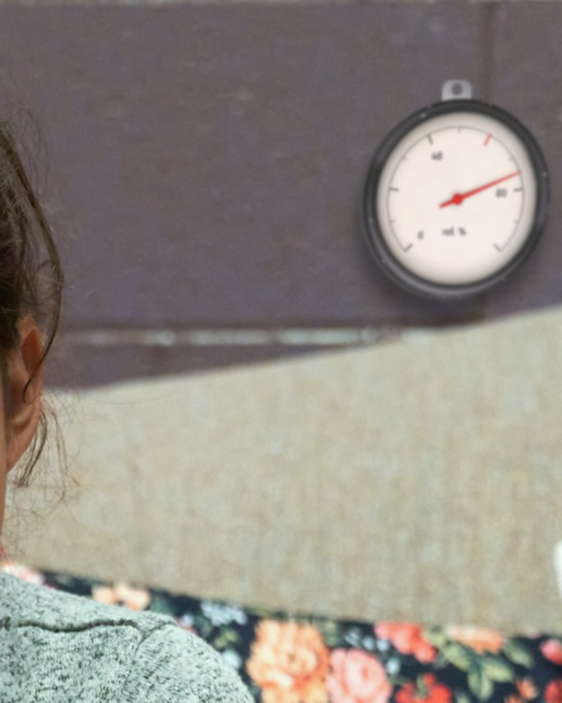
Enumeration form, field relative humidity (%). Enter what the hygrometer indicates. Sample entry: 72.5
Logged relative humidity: 75
